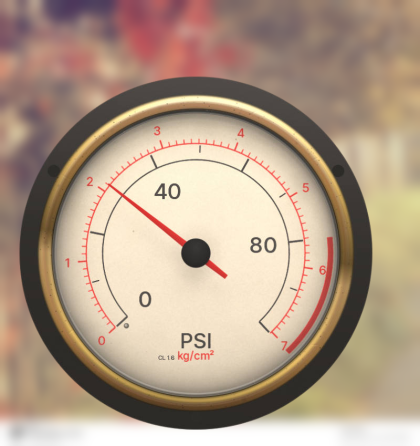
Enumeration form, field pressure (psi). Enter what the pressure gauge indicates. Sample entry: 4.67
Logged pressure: 30
